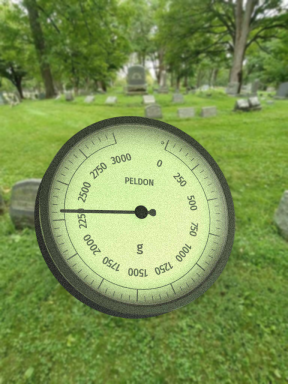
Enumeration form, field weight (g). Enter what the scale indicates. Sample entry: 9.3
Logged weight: 2300
